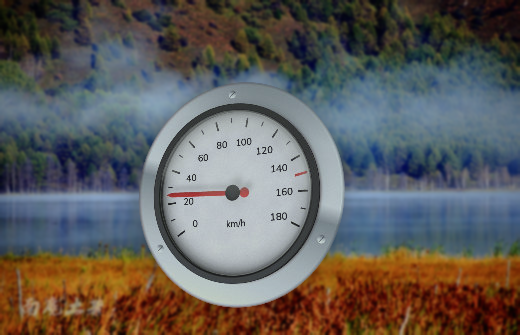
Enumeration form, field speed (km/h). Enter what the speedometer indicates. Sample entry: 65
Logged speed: 25
